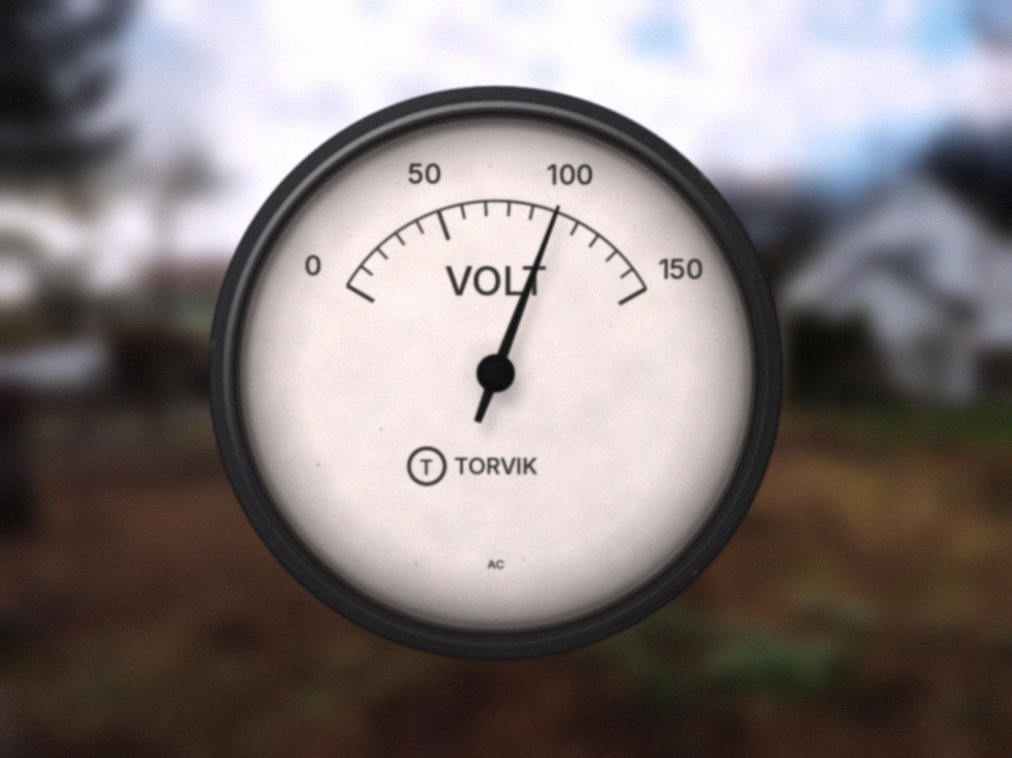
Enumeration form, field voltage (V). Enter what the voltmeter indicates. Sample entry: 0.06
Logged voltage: 100
